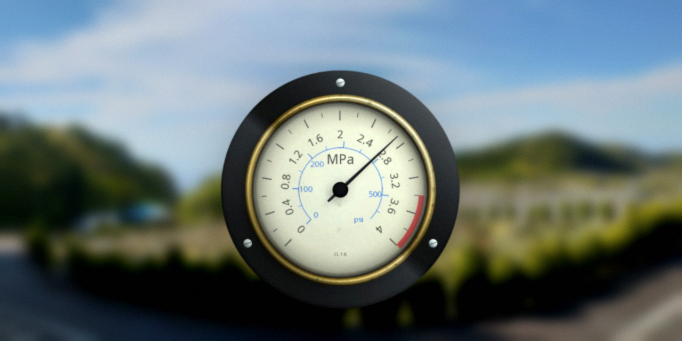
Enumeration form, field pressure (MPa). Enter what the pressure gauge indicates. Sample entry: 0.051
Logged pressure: 2.7
